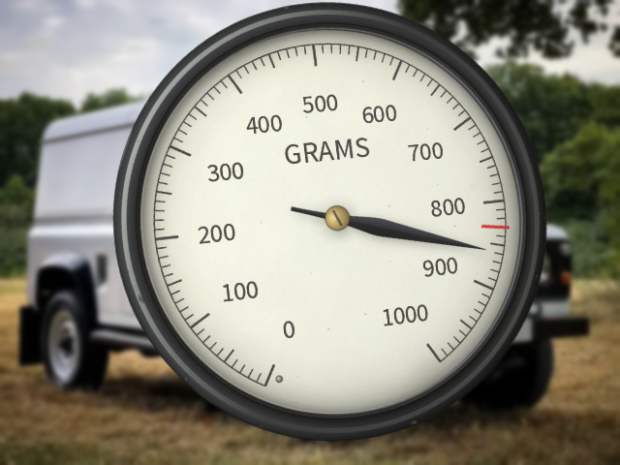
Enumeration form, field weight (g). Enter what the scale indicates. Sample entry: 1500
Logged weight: 860
